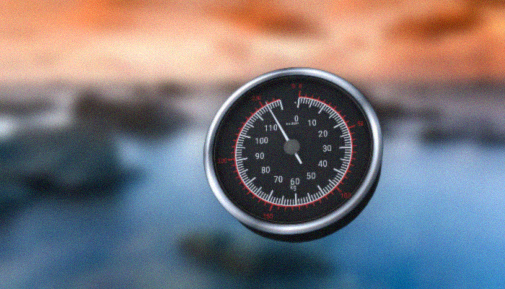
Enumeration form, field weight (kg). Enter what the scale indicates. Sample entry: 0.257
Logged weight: 115
